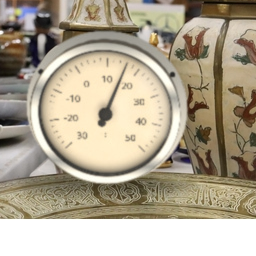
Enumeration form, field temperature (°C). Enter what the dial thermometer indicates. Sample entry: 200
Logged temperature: 16
